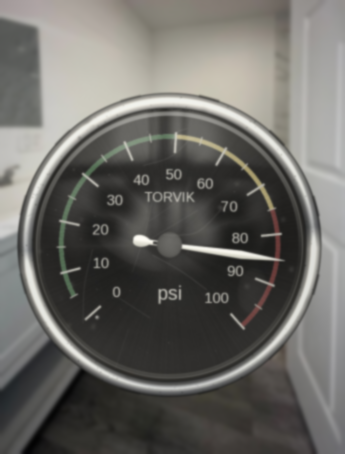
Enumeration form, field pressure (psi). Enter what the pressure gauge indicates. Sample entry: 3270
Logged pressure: 85
